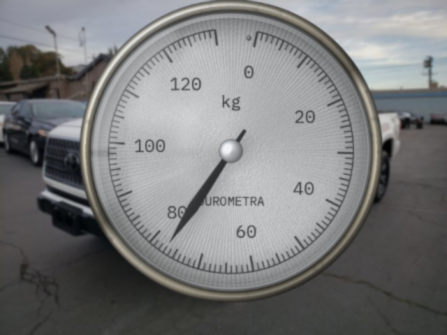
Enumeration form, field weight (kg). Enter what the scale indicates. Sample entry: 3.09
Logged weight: 77
